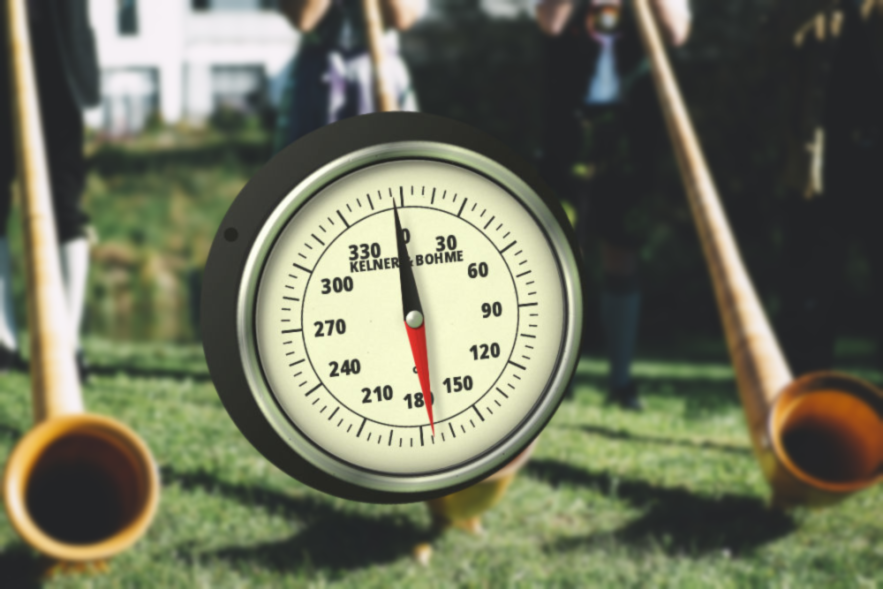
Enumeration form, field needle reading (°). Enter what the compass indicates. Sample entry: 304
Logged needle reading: 175
